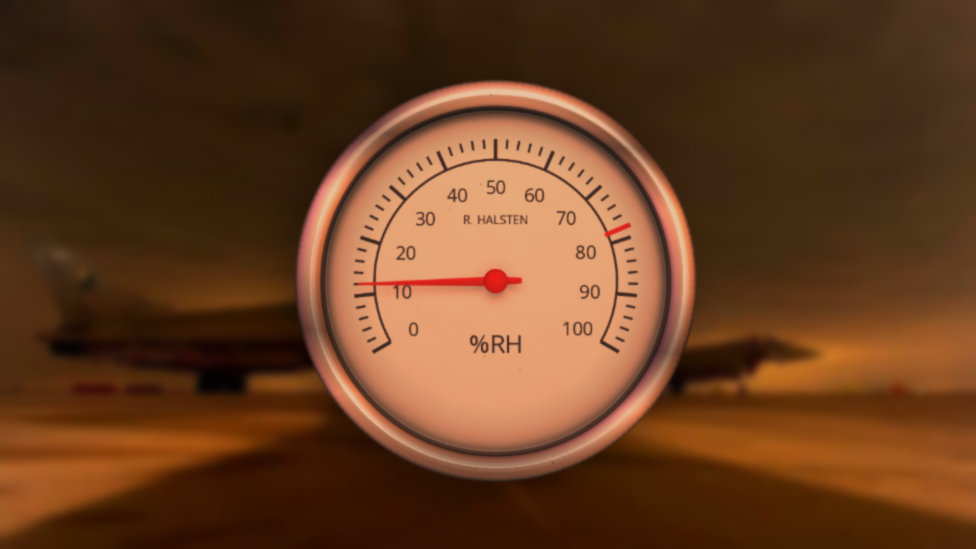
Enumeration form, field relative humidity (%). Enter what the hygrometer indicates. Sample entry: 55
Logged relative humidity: 12
